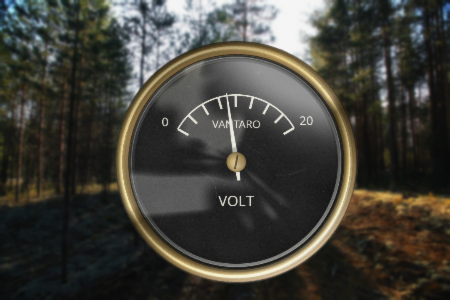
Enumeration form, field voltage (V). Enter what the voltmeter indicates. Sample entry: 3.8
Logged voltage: 8.75
